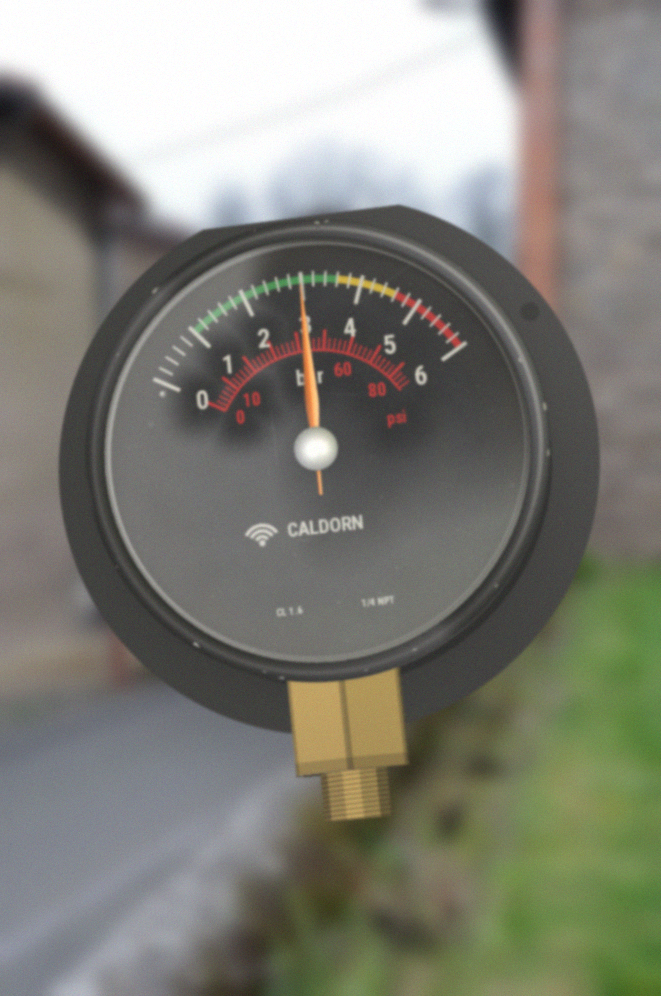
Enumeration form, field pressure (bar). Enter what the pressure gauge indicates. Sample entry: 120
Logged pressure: 3
